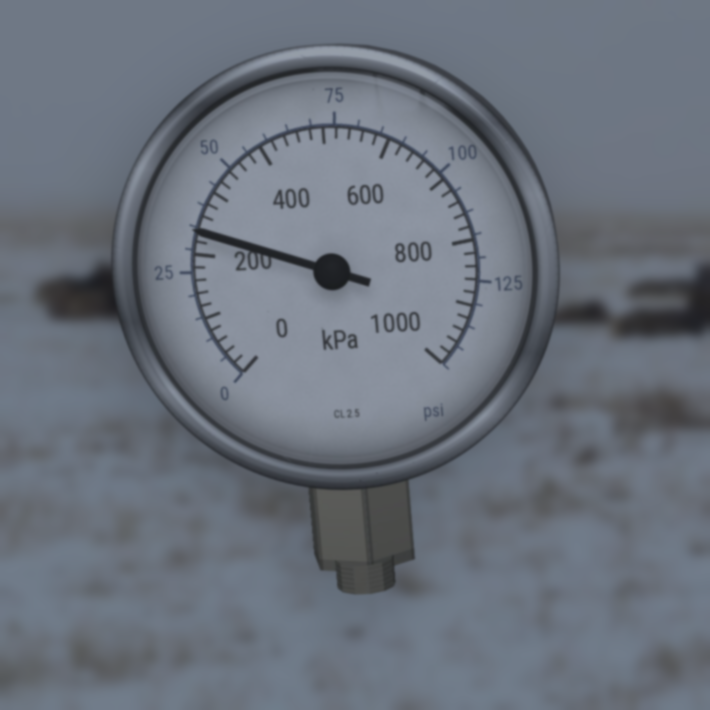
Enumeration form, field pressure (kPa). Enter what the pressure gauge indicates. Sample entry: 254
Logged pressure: 240
